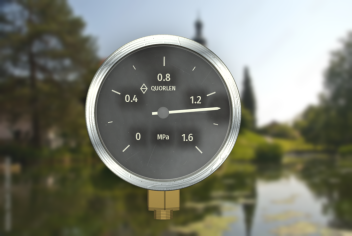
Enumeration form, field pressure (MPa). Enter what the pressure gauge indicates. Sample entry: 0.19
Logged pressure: 1.3
